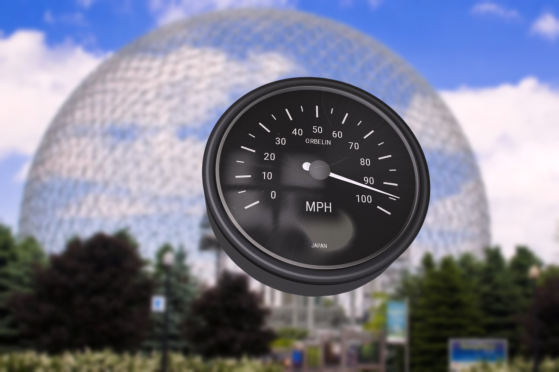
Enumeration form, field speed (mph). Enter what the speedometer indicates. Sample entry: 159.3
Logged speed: 95
